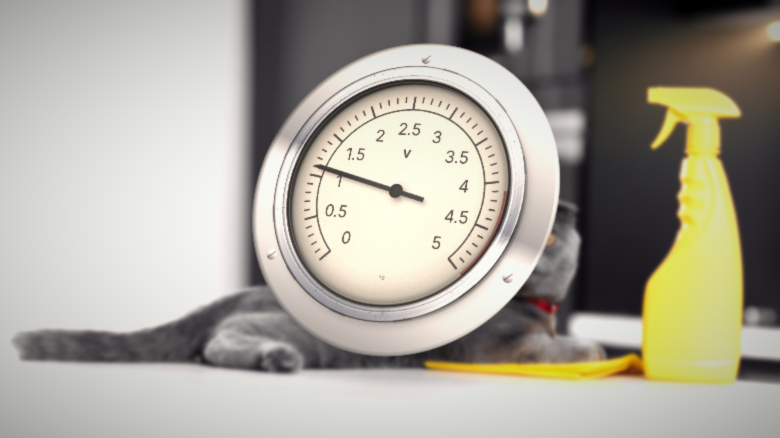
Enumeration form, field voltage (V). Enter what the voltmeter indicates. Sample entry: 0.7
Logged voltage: 1.1
